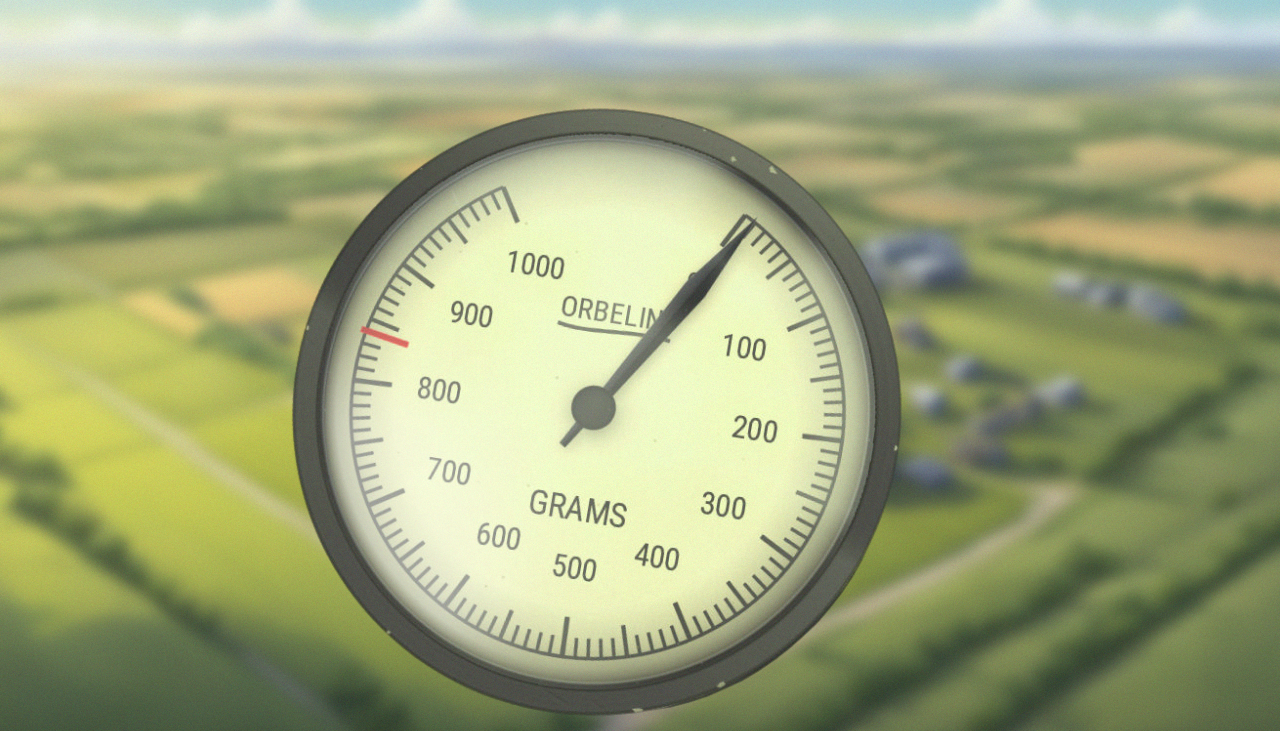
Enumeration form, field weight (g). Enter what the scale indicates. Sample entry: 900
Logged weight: 10
